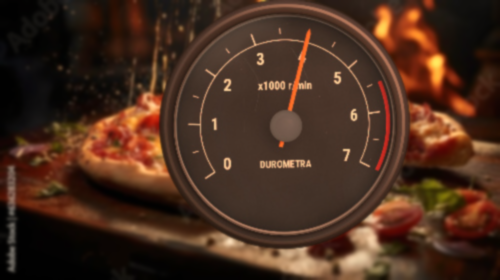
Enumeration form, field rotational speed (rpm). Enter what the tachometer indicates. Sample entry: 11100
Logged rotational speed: 4000
